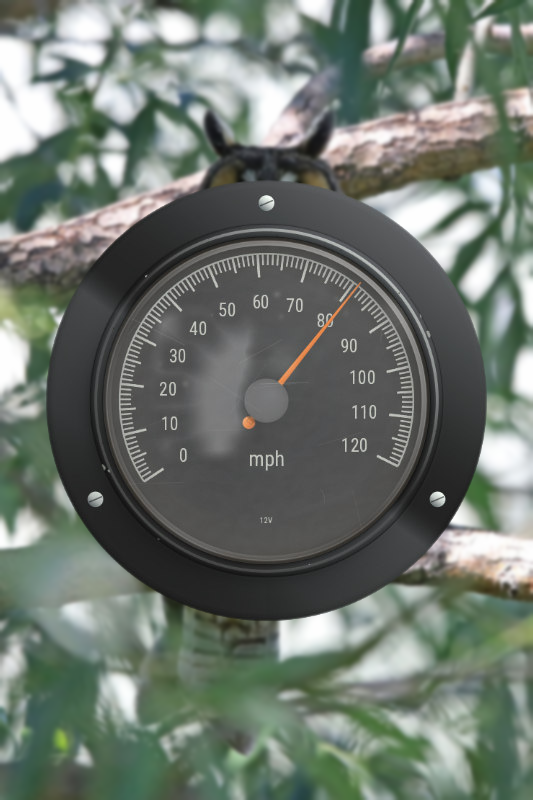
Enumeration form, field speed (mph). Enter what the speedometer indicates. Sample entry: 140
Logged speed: 81
